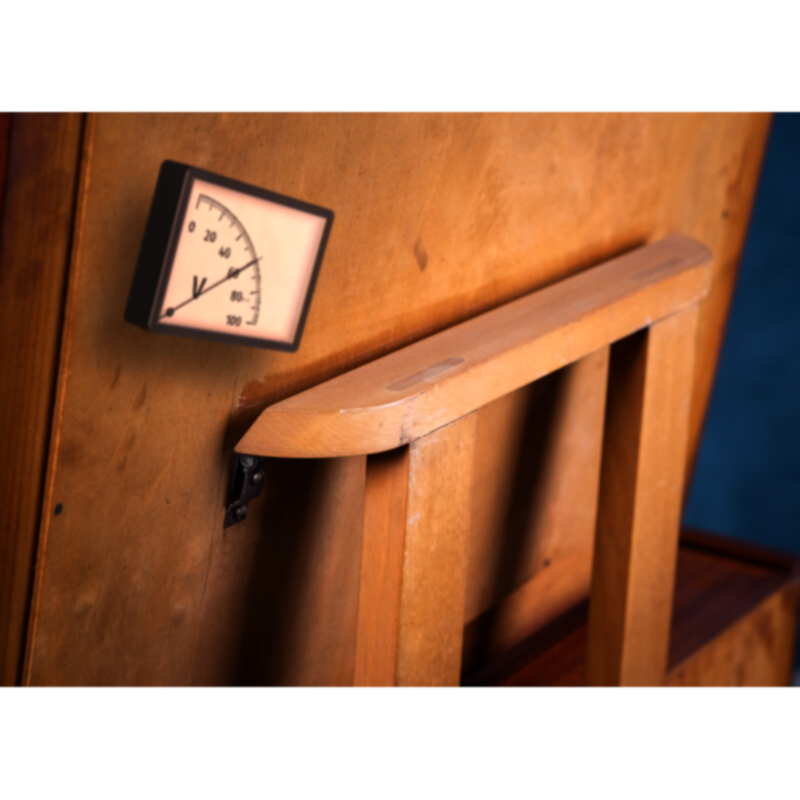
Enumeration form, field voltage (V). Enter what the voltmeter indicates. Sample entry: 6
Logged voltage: 60
